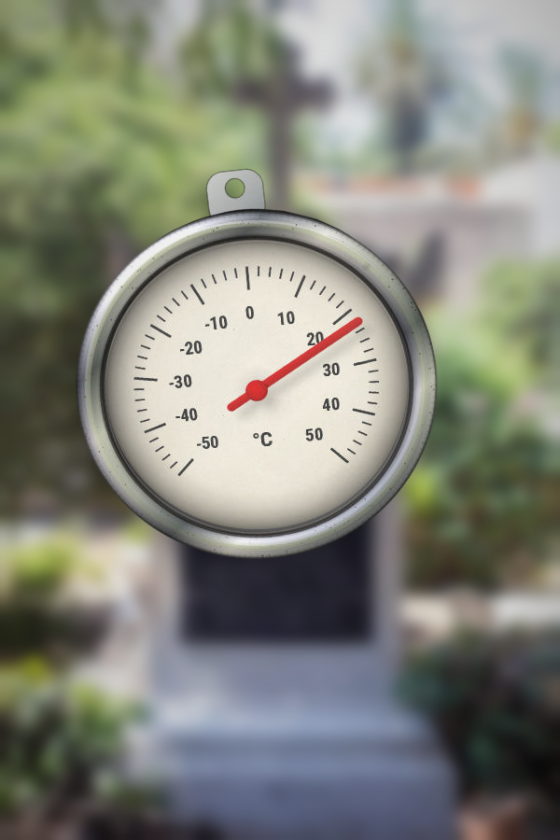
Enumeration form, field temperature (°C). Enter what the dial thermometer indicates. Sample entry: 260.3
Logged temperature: 22
